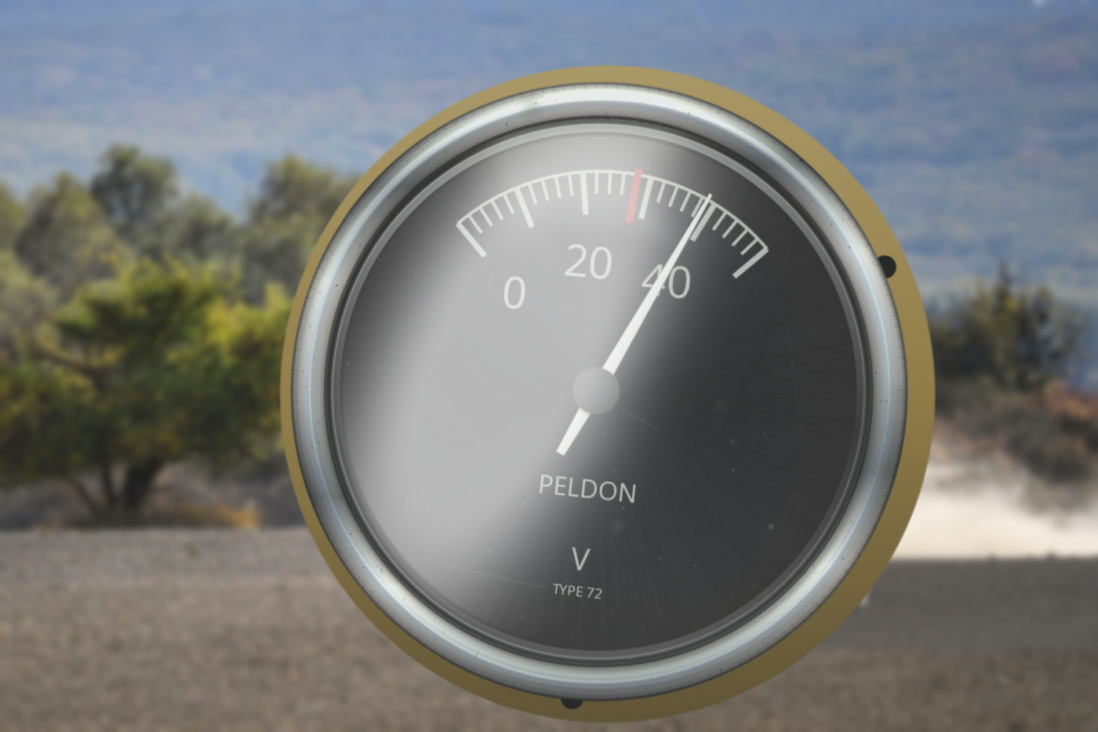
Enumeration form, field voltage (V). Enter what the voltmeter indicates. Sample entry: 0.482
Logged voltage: 39
